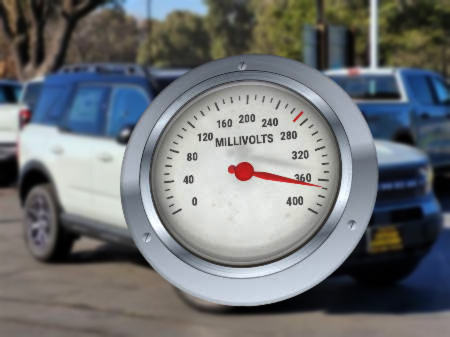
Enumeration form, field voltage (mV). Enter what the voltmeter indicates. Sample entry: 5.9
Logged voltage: 370
